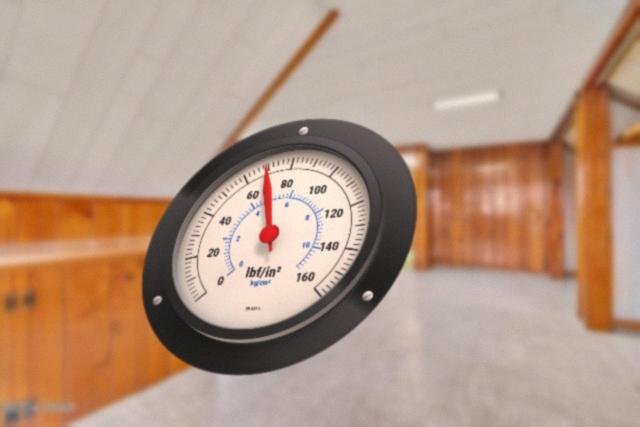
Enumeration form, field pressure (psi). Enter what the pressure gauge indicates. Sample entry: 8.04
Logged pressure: 70
